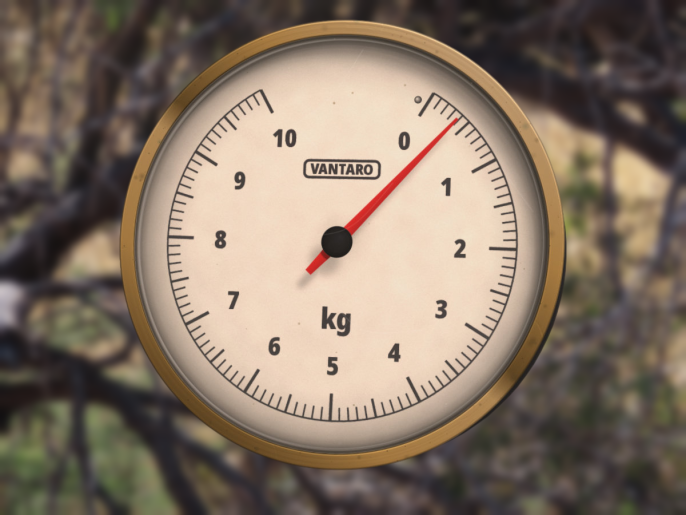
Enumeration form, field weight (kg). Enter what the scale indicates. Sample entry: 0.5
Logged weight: 0.4
